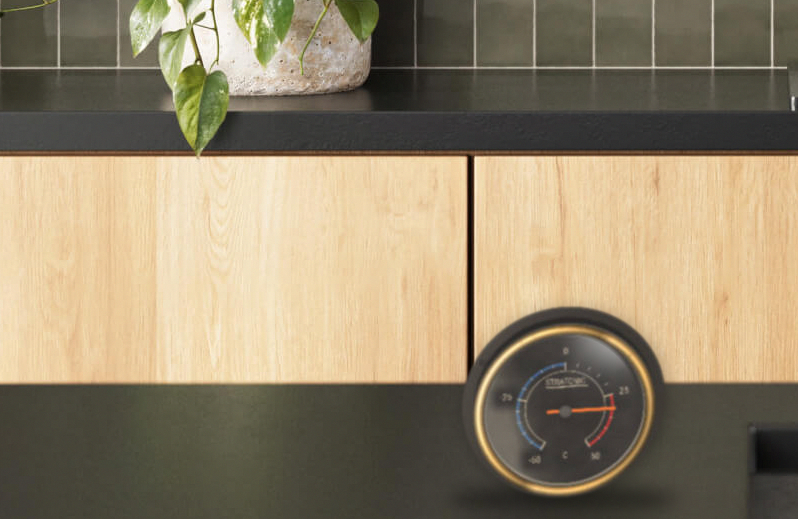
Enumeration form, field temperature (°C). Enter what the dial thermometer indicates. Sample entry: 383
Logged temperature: 30
